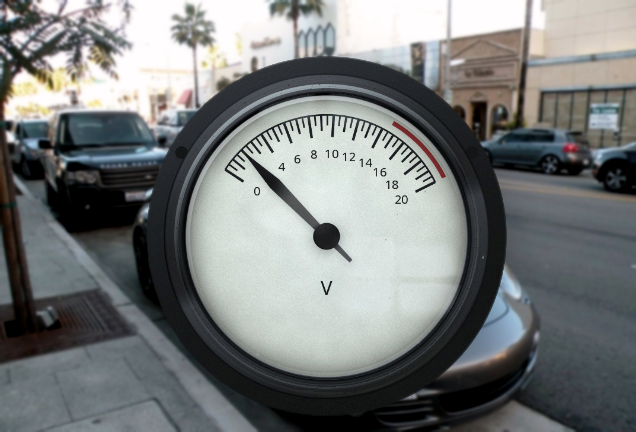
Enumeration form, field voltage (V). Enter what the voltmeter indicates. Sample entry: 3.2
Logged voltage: 2
